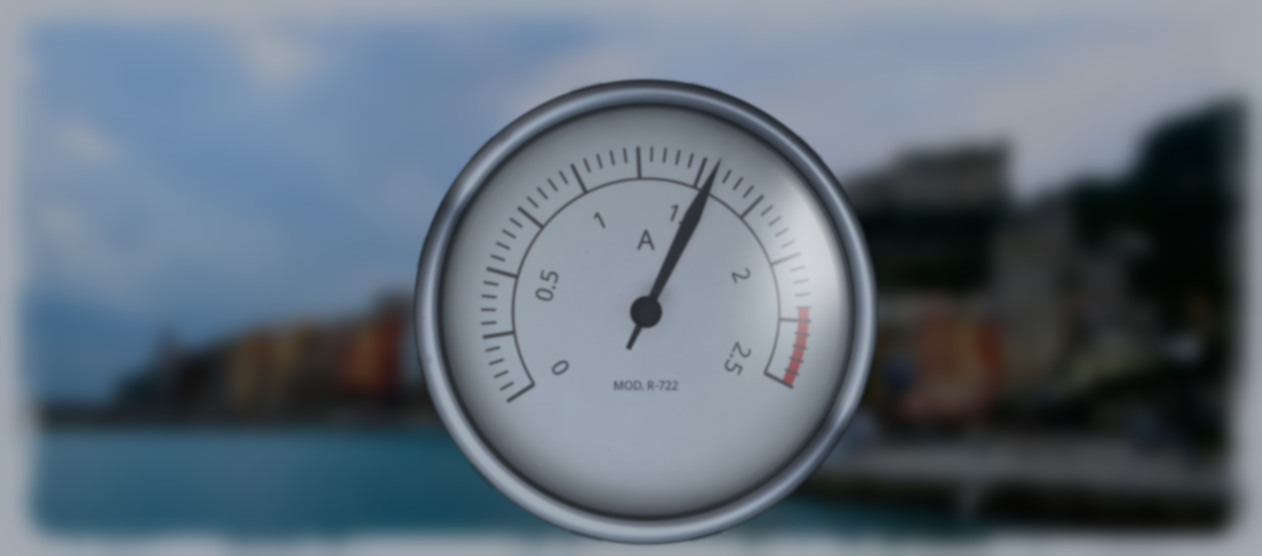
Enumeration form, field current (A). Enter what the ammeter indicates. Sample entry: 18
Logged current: 1.55
